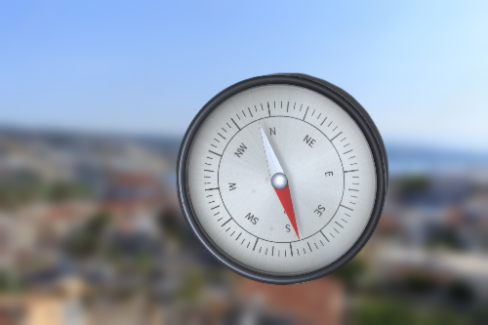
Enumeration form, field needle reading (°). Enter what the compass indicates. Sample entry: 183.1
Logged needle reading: 170
